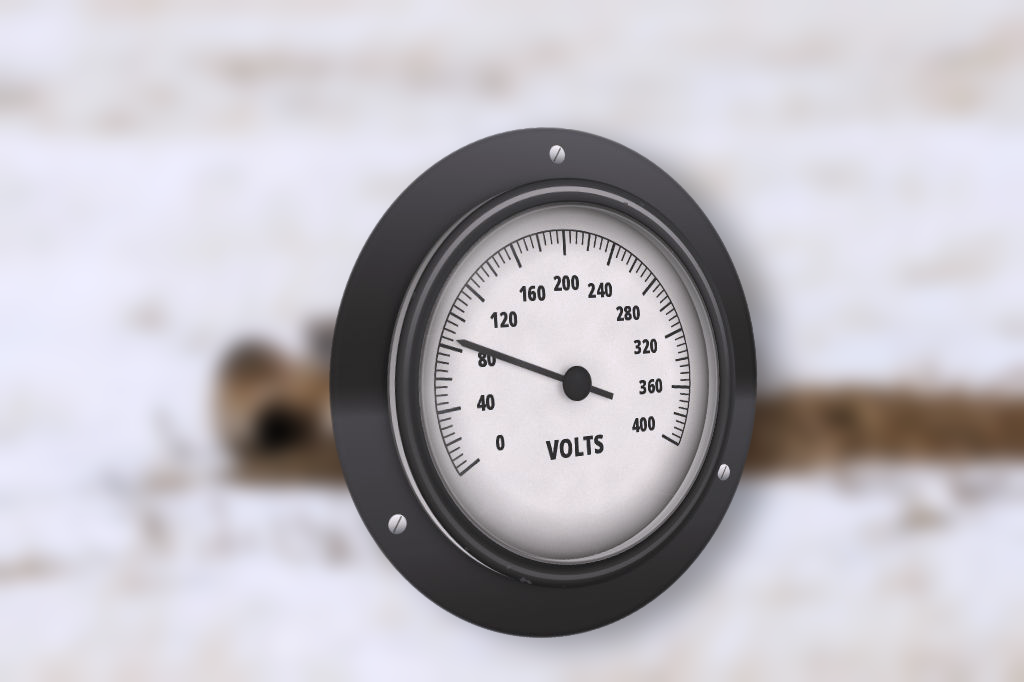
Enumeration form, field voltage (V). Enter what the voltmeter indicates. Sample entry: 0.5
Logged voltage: 85
